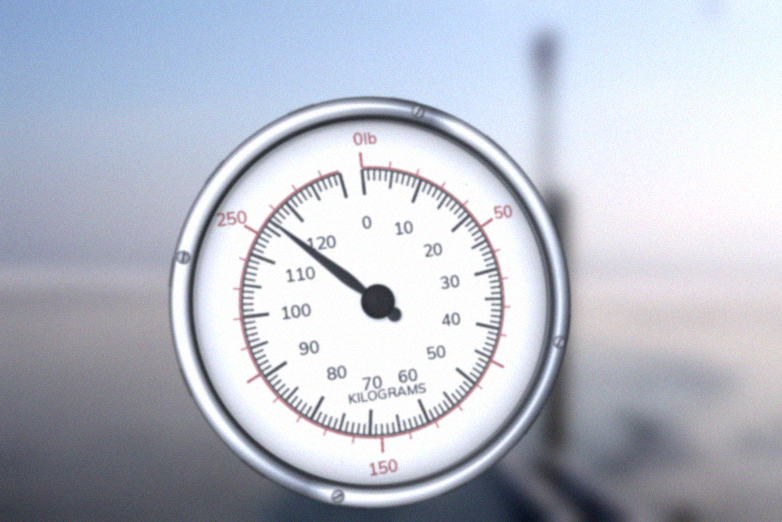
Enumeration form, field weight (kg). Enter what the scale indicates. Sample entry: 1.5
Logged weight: 116
